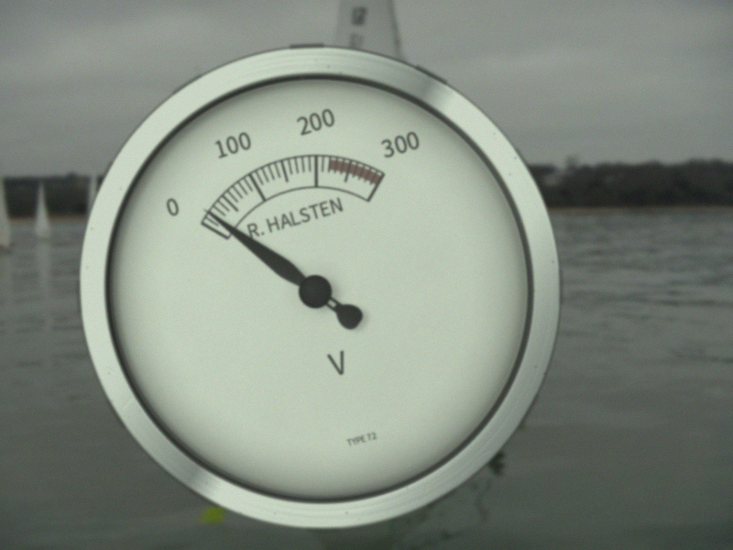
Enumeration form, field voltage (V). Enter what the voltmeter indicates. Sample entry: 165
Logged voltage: 20
